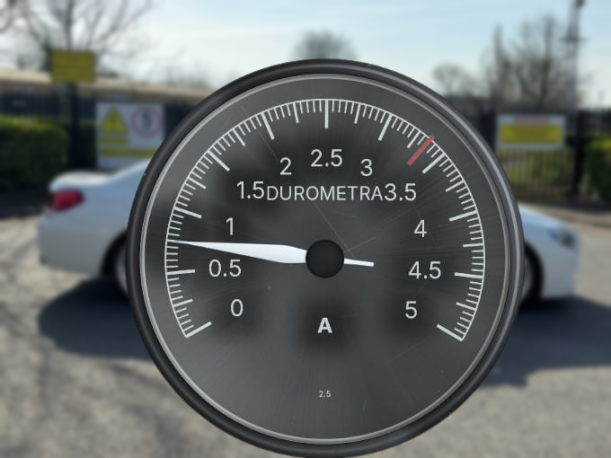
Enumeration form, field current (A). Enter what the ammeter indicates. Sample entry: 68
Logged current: 0.75
